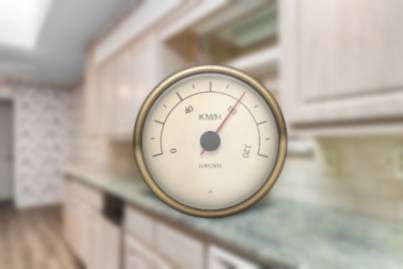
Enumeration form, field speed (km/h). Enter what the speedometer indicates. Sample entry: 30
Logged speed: 80
